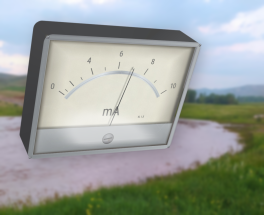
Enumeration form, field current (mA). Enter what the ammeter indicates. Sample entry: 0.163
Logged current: 7
